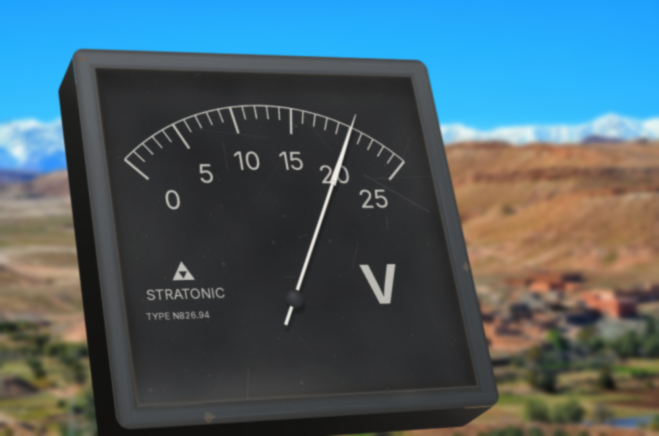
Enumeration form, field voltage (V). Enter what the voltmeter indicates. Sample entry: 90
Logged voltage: 20
